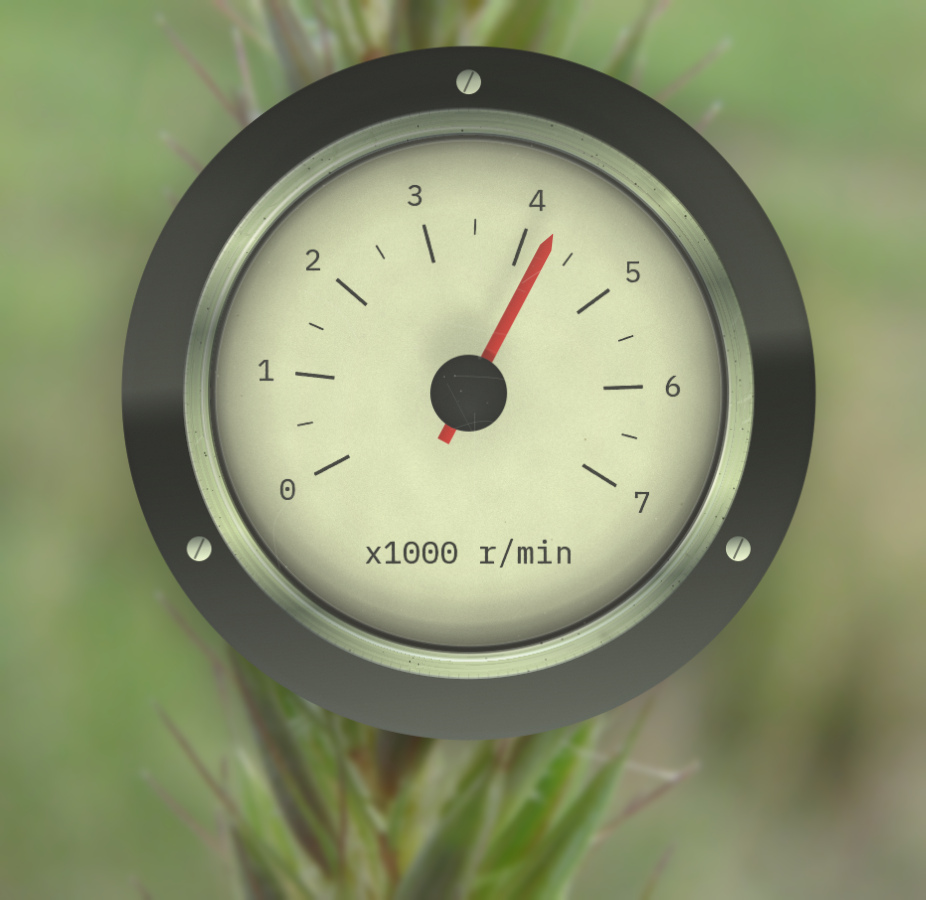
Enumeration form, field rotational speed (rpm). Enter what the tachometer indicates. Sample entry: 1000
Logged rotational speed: 4250
